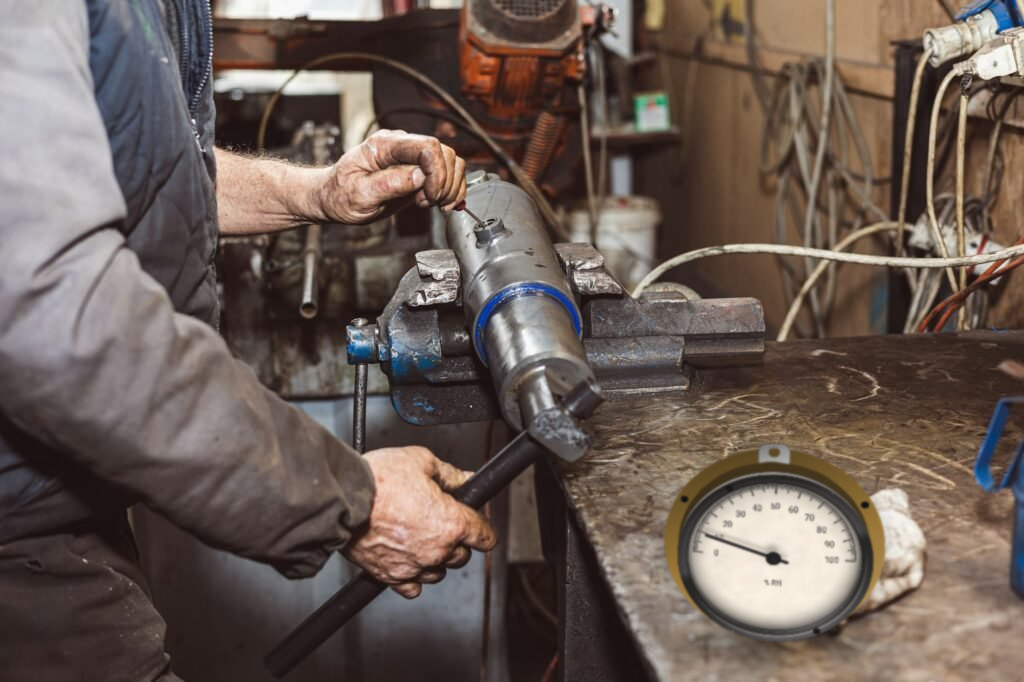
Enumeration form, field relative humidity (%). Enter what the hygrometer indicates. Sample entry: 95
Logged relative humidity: 10
